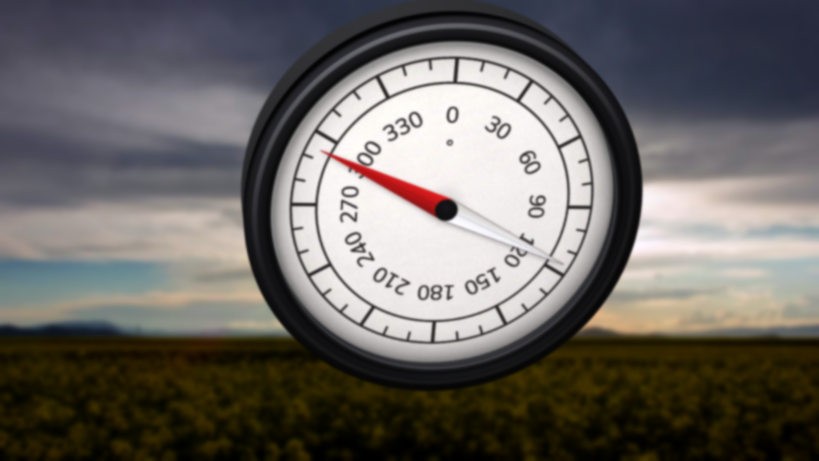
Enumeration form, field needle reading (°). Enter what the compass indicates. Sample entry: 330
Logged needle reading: 295
